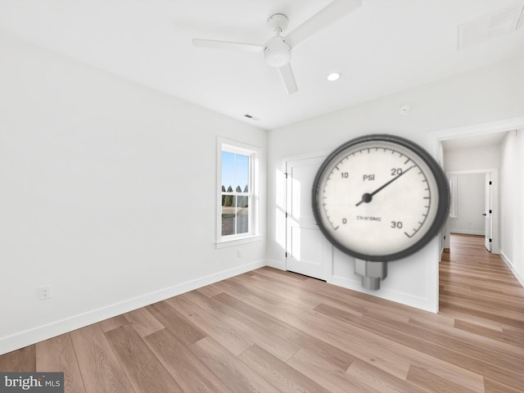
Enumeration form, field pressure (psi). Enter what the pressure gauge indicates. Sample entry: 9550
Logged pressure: 21
